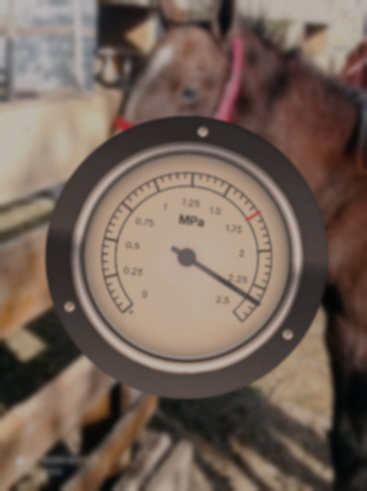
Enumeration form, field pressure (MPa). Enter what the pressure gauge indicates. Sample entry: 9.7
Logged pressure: 2.35
